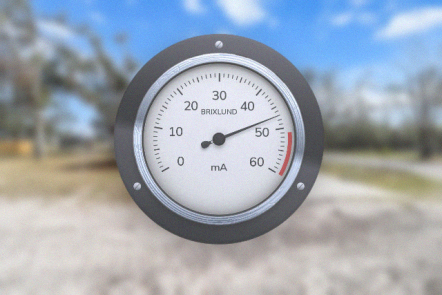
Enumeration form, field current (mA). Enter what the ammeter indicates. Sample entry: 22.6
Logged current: 47
